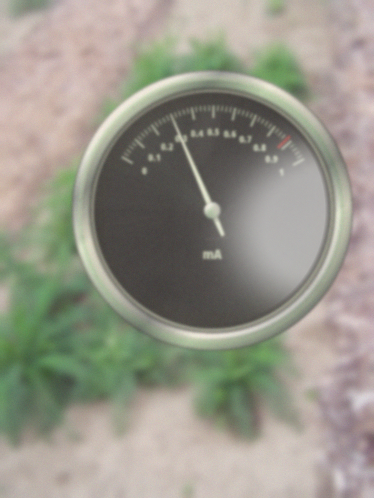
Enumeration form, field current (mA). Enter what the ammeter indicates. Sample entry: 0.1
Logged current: 0.3
